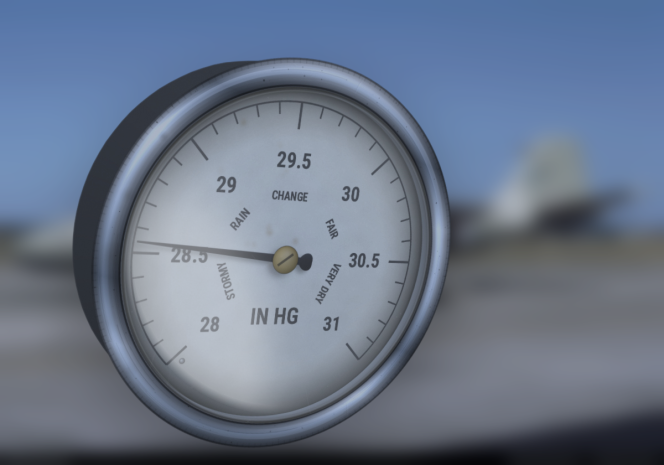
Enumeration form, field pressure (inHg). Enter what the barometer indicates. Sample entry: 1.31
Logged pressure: 28.55
